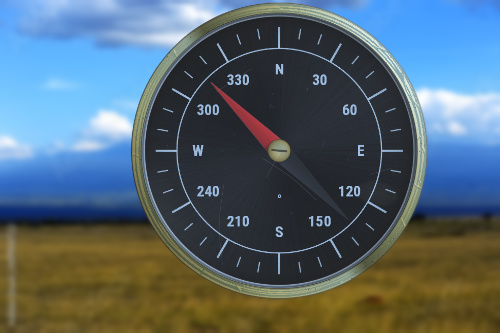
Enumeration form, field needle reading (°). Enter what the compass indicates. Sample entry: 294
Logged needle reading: 315
